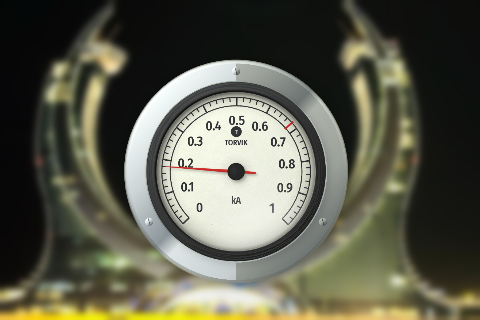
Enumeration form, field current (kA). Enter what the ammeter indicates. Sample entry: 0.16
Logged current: 0.18
